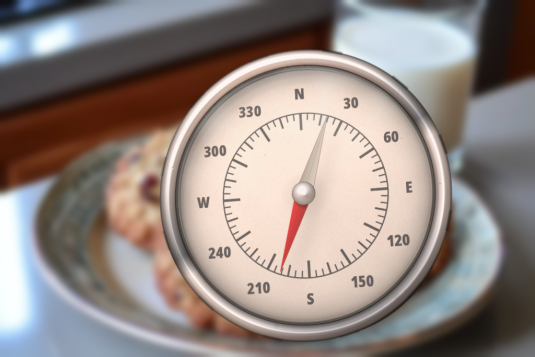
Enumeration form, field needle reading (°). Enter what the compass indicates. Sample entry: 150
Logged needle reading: 200
